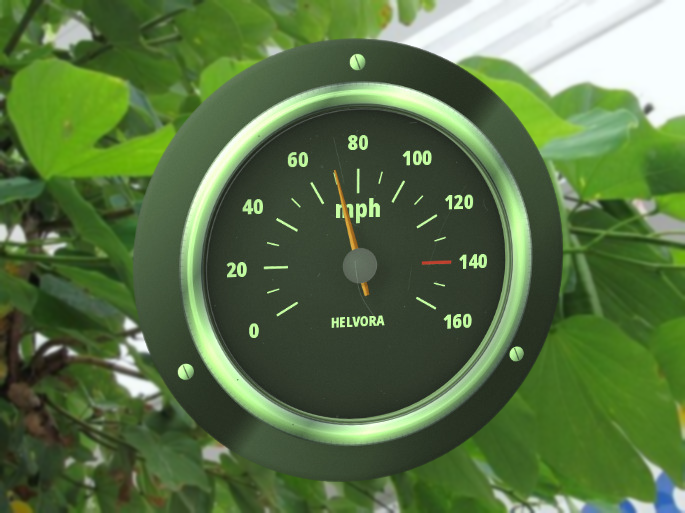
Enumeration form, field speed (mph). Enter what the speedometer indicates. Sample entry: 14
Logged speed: 70
